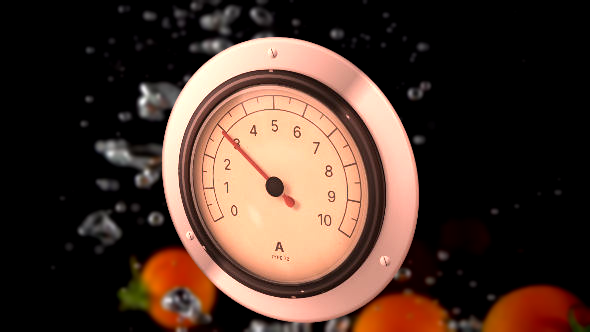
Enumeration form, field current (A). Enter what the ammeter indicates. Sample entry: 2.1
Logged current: 3
